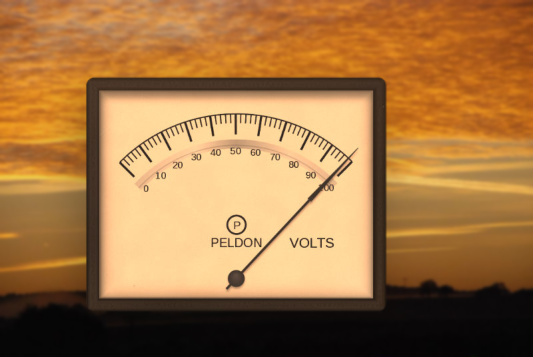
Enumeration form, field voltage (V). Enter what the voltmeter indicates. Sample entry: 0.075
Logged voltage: 98
